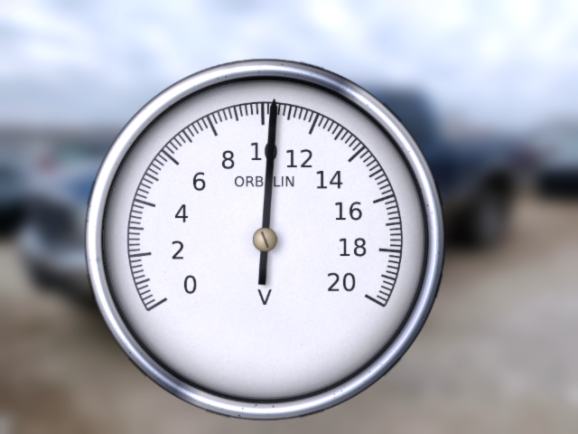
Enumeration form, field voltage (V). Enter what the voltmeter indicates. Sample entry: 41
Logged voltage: 10.4
